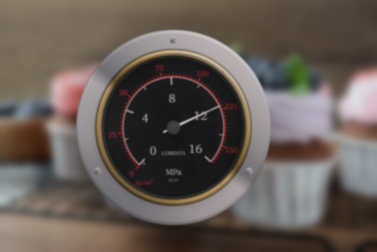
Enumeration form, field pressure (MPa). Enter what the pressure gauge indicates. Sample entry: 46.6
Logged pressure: 12
